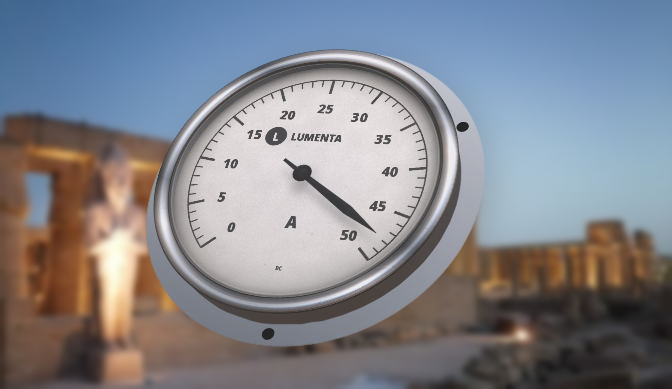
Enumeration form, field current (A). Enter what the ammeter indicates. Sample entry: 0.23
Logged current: 48
